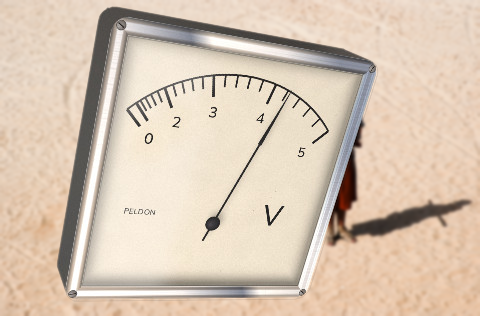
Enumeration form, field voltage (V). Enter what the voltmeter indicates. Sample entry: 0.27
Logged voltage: 4.2
